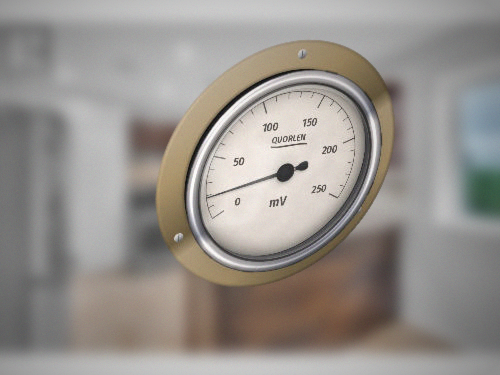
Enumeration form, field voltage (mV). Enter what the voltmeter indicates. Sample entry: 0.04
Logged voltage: 20
